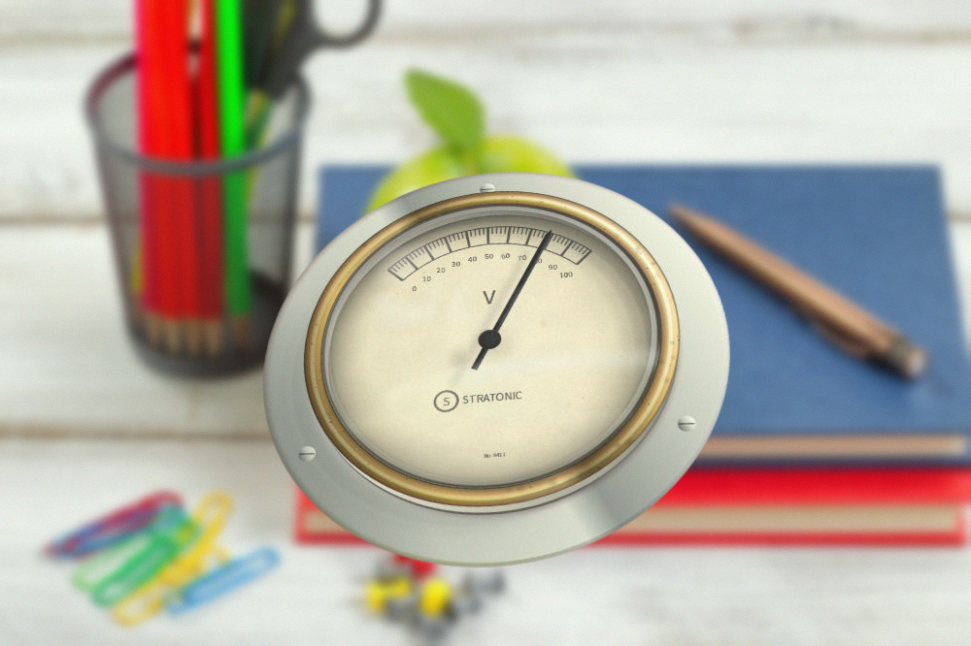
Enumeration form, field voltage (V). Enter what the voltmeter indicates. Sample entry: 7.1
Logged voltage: 80
